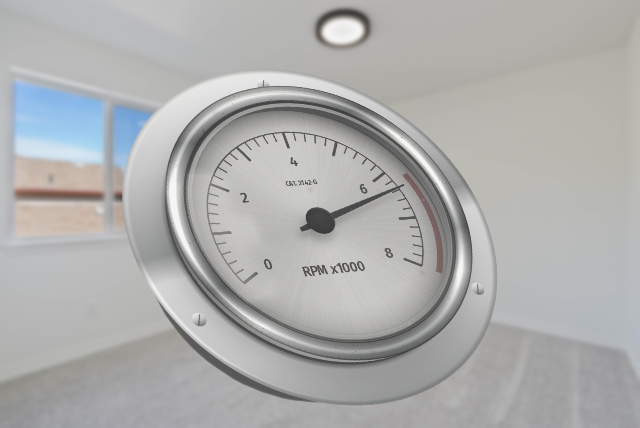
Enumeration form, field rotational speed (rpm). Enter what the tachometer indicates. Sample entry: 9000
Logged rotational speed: 6400
